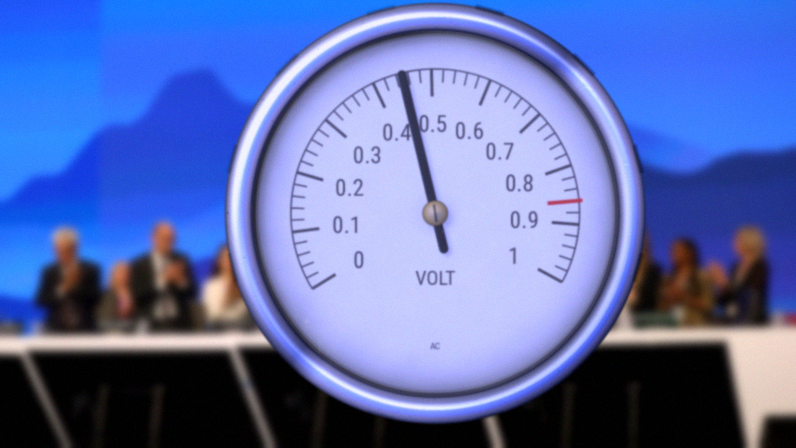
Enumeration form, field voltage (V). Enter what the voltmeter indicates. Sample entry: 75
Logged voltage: 0.45
